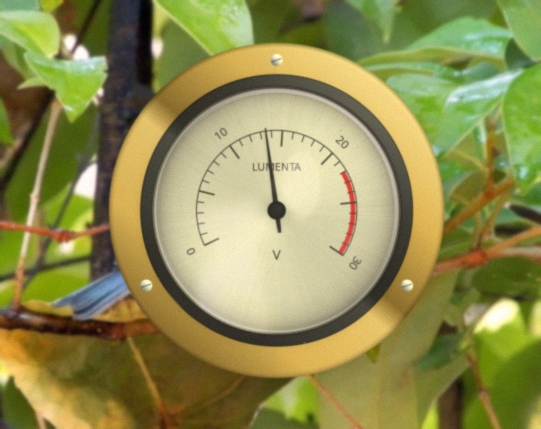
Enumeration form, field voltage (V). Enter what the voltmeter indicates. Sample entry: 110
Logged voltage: 13.5
